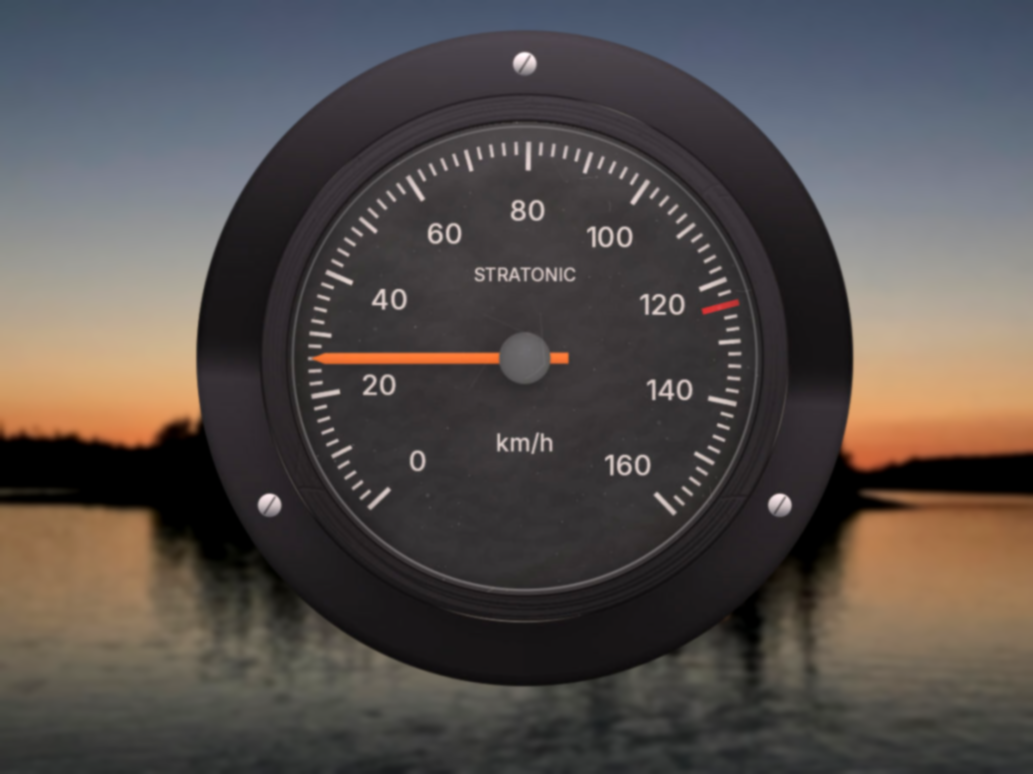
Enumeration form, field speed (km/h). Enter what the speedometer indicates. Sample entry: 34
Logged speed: 26
